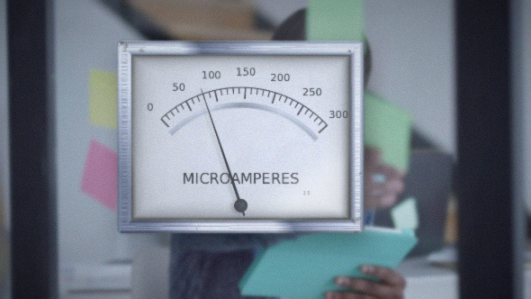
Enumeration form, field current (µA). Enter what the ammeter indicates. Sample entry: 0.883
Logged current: 80
